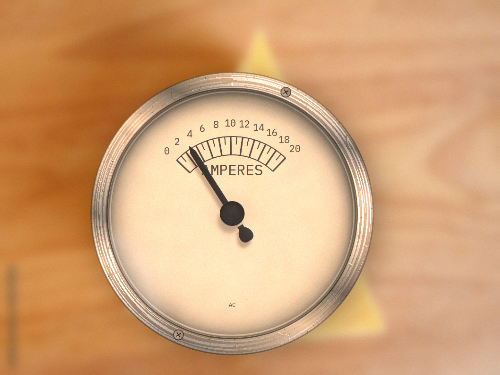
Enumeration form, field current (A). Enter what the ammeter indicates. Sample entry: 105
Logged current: 3
